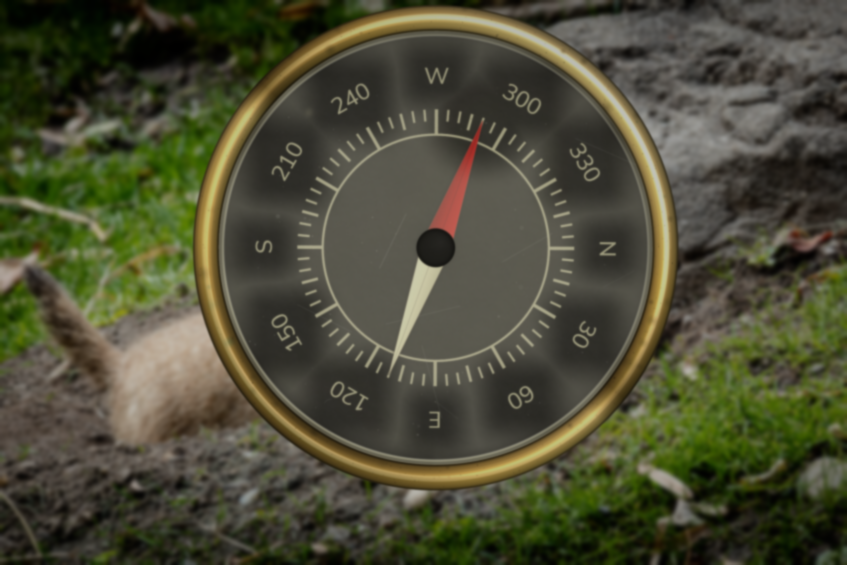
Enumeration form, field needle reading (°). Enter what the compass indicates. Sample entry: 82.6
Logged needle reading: 290
